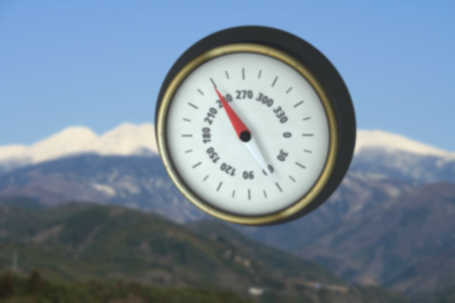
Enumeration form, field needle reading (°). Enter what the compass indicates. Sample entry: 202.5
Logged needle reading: 240
